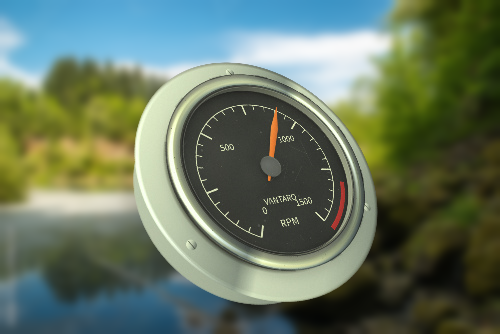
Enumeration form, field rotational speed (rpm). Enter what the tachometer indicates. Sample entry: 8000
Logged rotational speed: 900
